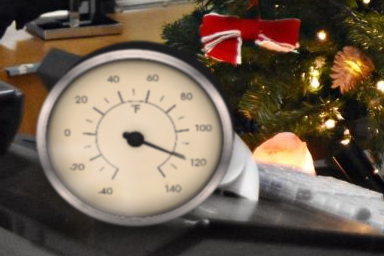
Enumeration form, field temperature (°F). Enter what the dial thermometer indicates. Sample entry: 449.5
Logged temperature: 120
